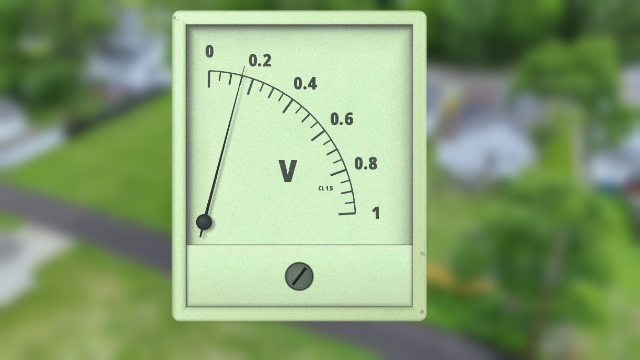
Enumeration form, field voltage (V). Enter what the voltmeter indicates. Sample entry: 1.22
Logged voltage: 0.15
